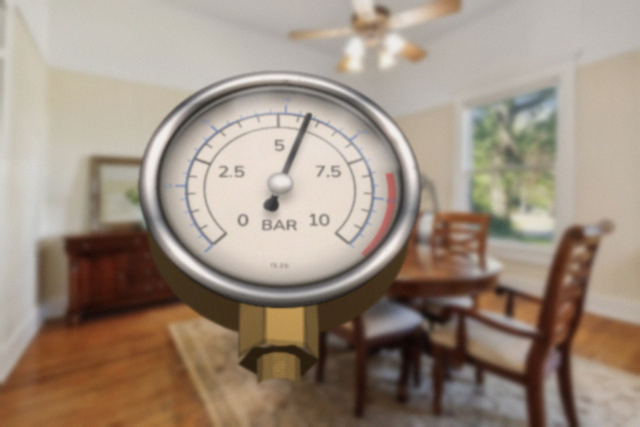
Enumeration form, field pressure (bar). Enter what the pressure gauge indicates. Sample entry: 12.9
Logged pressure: 5.75
